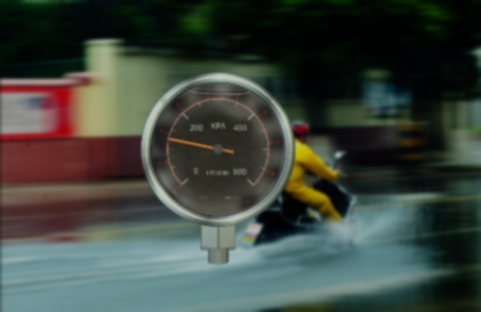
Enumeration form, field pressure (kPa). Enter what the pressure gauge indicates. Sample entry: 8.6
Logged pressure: 125
